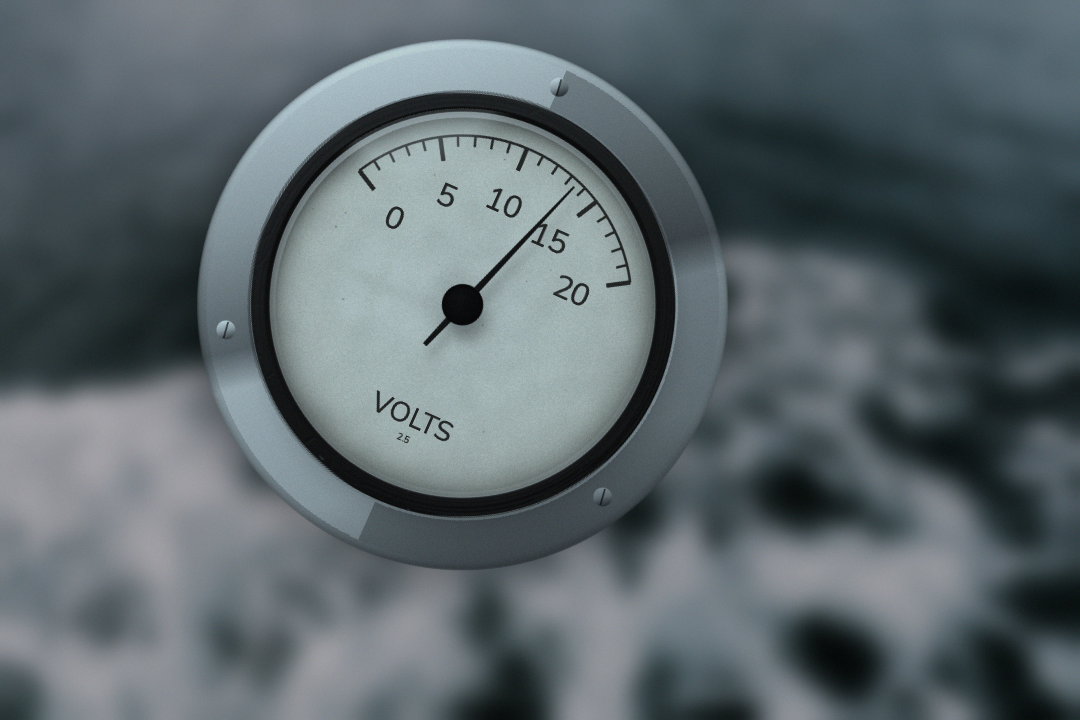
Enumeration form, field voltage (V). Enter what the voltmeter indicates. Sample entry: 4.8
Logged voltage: 13.5
